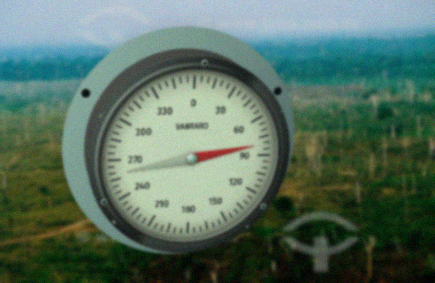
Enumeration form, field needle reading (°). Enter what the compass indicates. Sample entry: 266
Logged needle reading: 80
